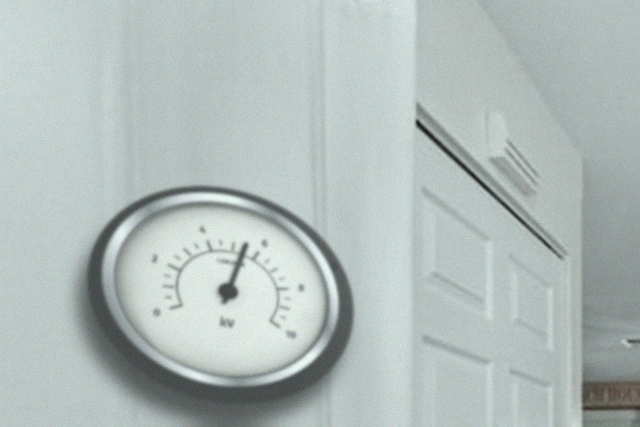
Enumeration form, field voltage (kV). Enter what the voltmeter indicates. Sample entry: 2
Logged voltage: 5.5
